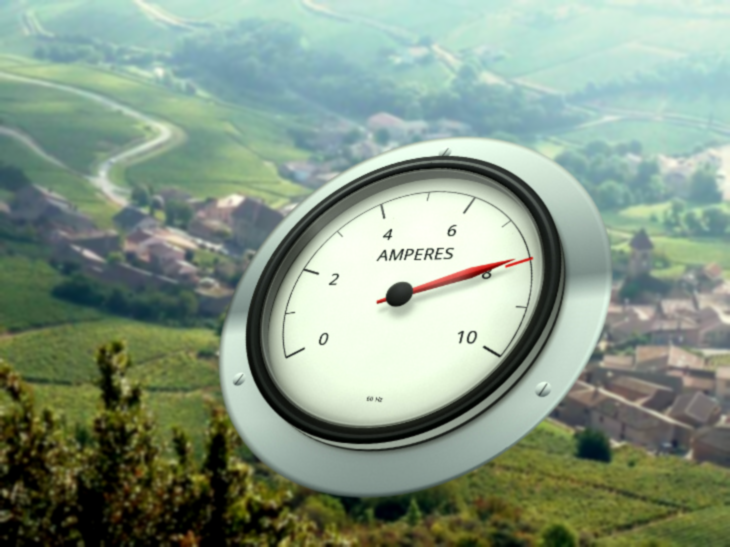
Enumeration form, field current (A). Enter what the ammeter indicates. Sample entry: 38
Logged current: 8
